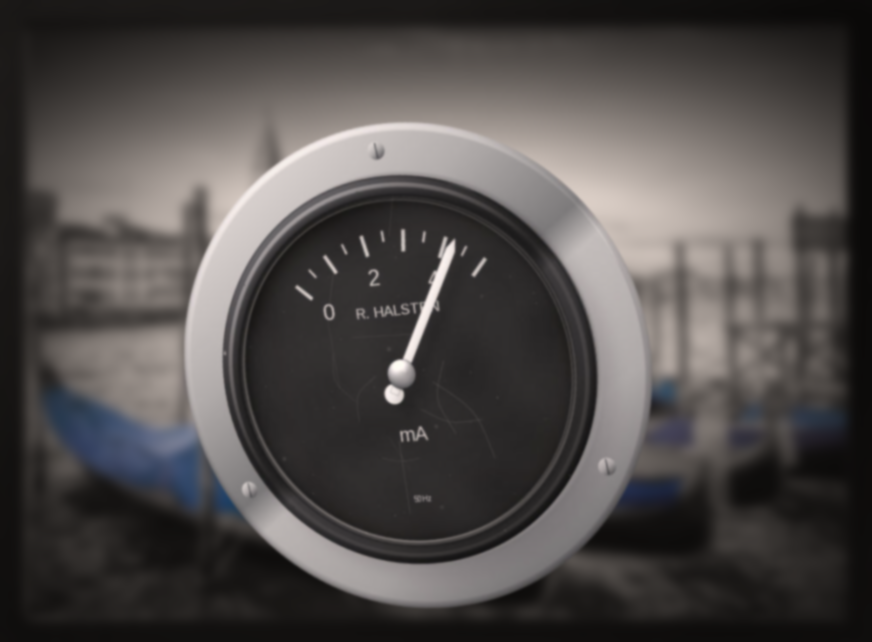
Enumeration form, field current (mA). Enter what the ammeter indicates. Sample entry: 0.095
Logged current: 4.25
